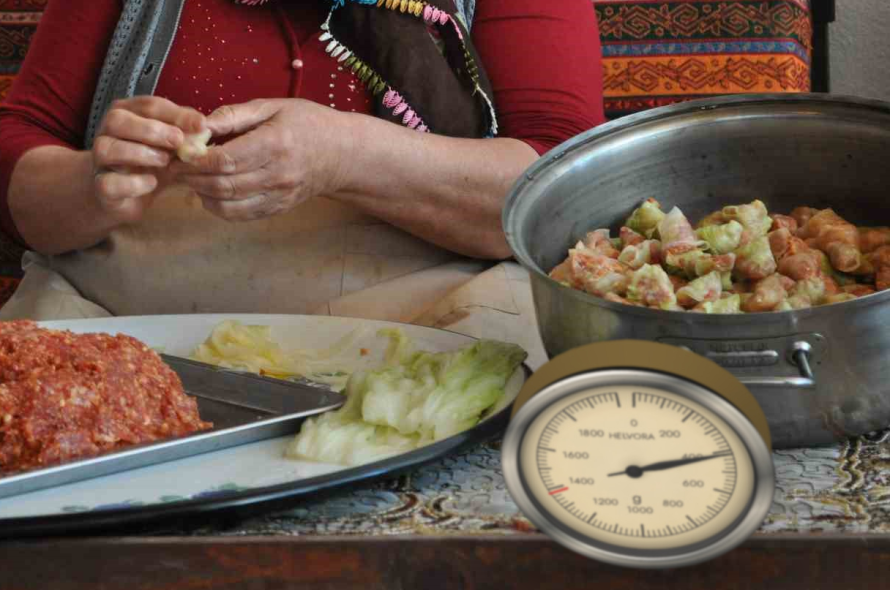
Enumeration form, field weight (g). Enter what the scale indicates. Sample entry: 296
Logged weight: 400
